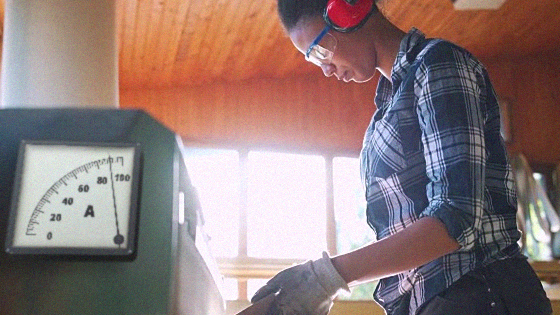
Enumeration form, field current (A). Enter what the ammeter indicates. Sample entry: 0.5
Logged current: 90
